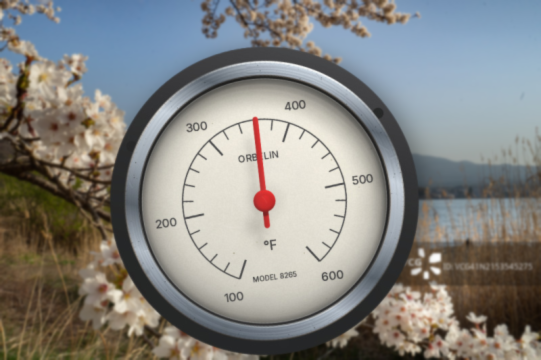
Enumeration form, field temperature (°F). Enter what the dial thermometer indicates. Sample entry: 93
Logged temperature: 360
